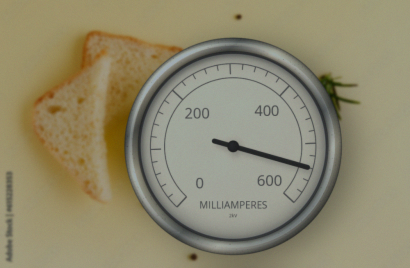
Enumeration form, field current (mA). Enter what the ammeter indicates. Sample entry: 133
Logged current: 540
